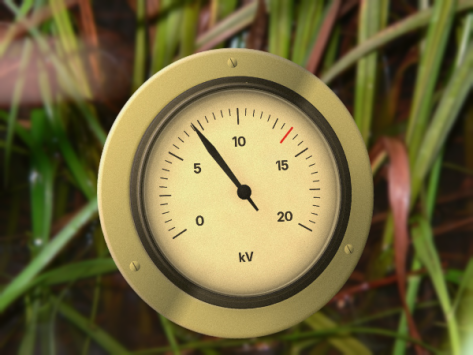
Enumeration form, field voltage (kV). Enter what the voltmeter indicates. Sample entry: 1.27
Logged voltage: 7
